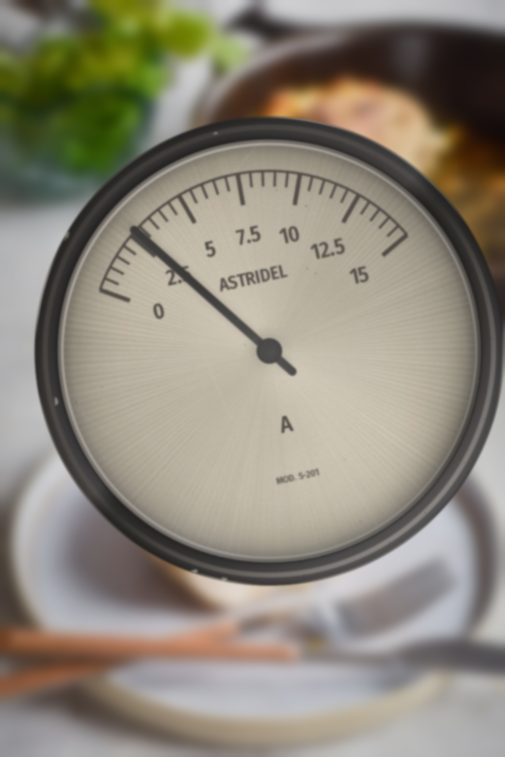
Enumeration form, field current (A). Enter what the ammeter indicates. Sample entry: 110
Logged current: 2.75
